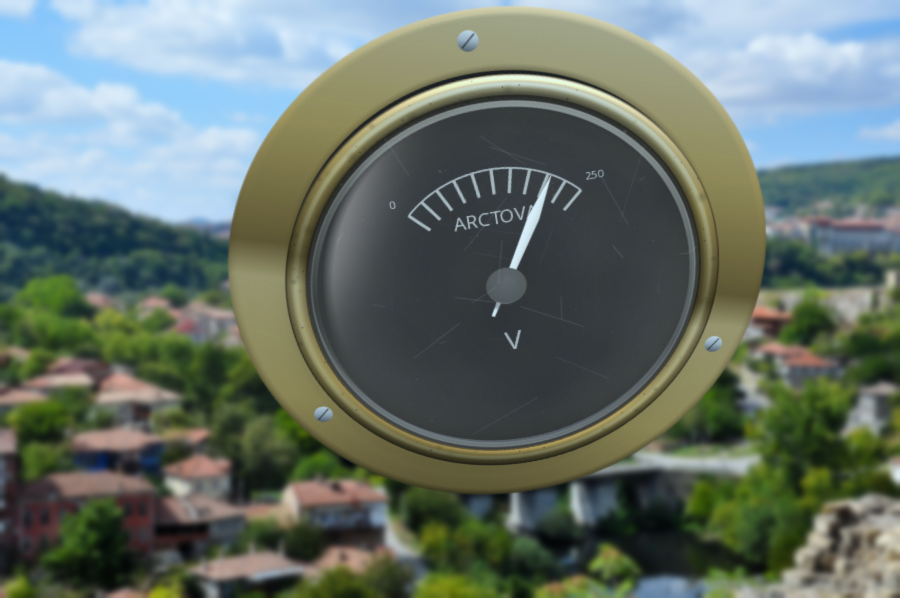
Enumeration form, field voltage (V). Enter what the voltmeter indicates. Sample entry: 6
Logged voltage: 200
